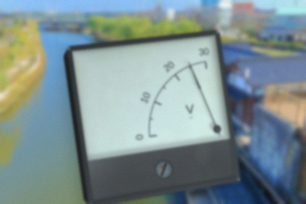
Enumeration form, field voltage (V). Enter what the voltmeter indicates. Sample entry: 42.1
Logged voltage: 25
